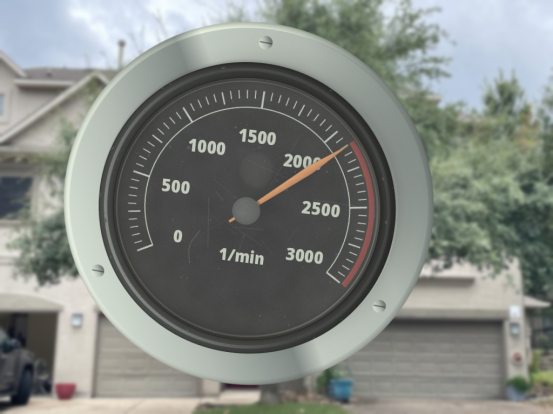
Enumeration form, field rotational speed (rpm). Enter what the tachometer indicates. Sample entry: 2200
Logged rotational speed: 2100
